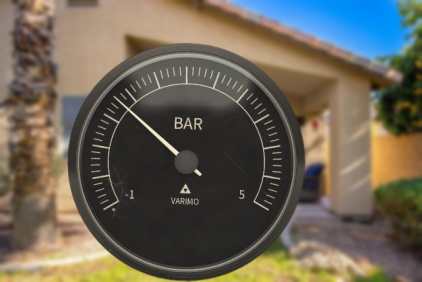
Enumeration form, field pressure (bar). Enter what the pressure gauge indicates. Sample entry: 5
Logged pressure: 0.8
